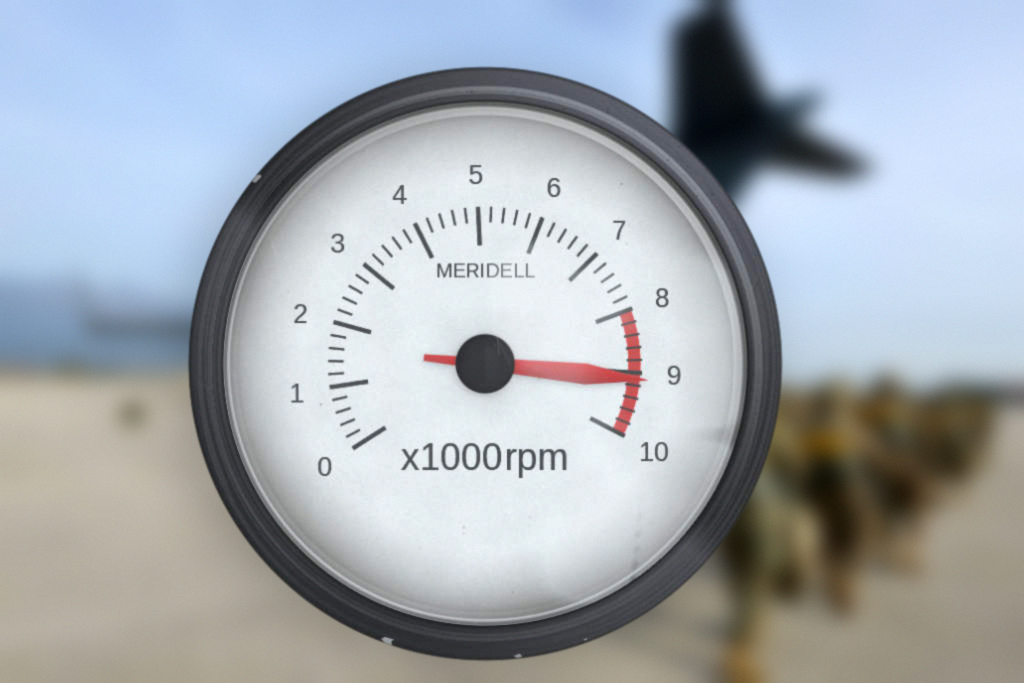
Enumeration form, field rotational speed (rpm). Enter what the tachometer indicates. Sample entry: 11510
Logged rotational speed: 9100
